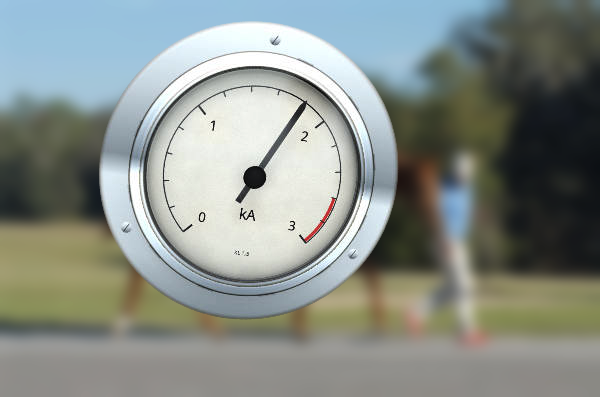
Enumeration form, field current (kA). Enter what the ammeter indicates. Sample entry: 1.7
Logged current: 1.8
